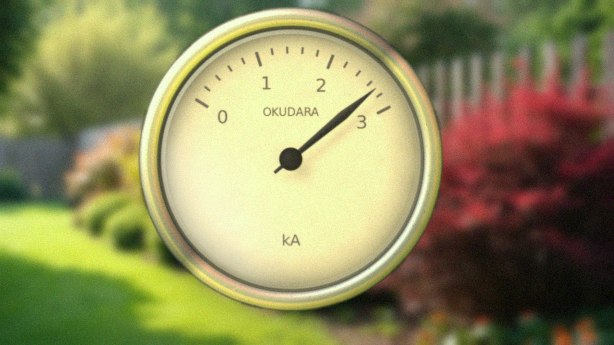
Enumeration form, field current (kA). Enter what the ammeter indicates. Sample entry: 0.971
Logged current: 2.7
